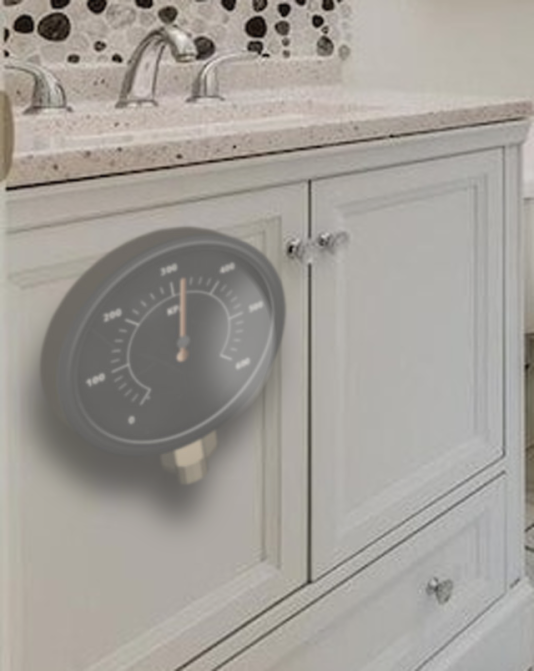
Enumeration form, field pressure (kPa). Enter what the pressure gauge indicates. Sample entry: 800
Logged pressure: 320
